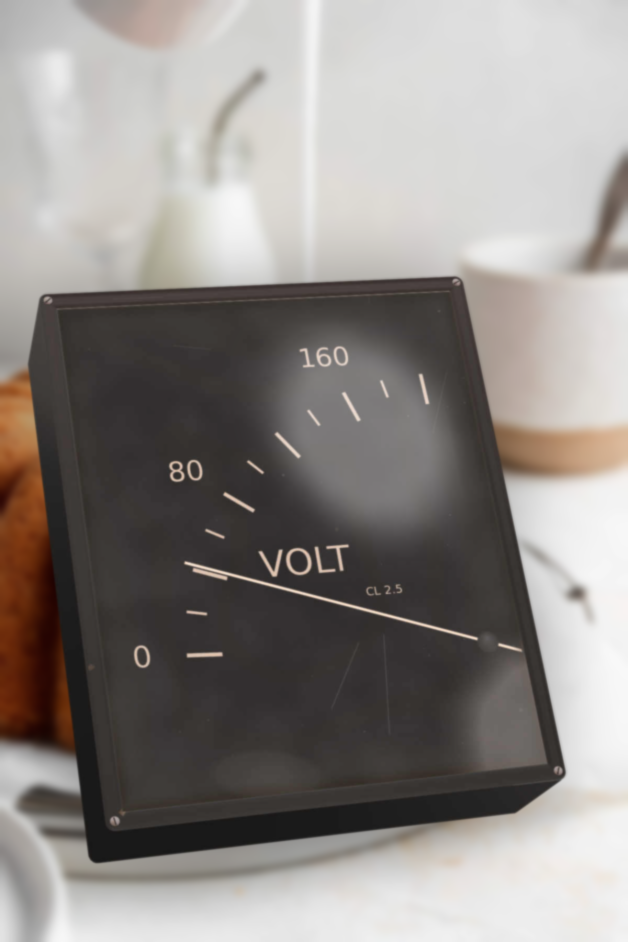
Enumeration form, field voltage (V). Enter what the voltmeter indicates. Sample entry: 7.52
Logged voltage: 40
